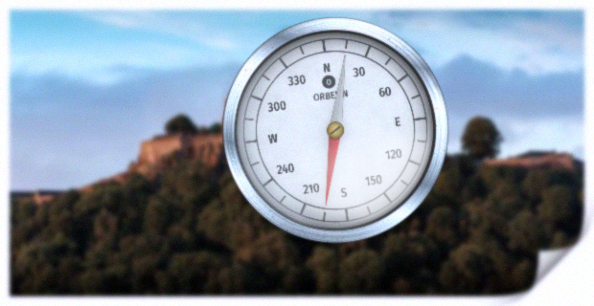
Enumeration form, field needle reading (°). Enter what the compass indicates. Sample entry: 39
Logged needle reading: 195
